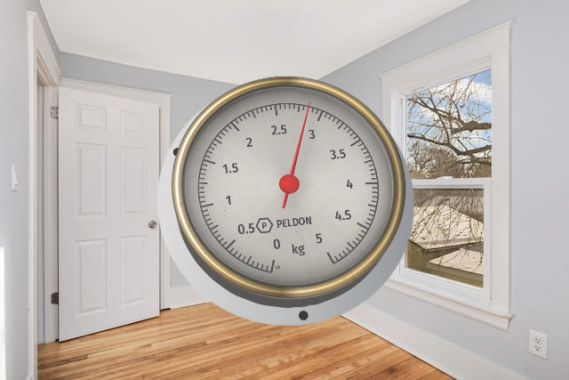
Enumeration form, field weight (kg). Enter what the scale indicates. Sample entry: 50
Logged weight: 2.85
